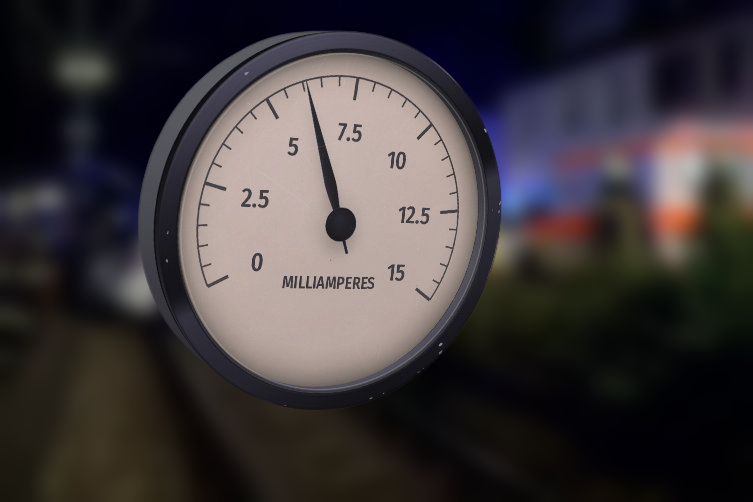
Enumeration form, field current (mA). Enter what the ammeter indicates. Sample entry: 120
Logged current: 6
